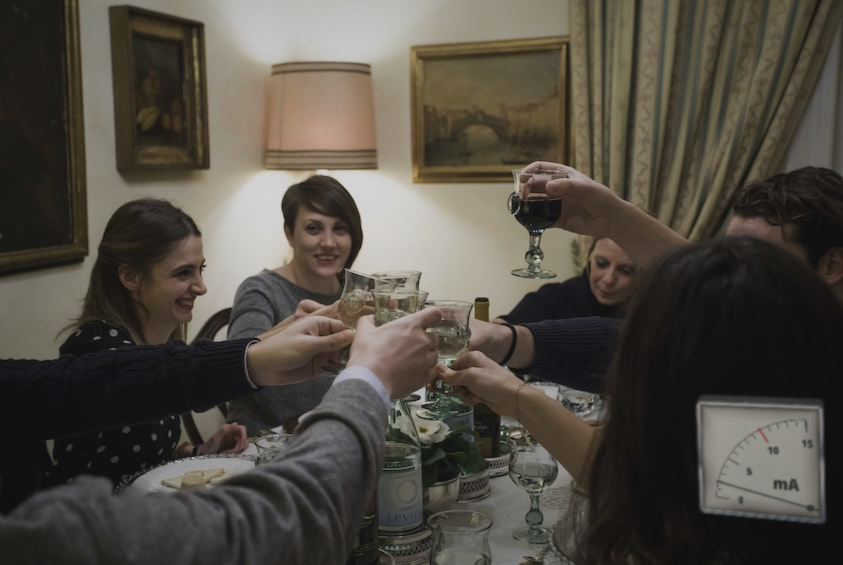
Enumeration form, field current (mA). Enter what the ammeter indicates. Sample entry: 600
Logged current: 2
